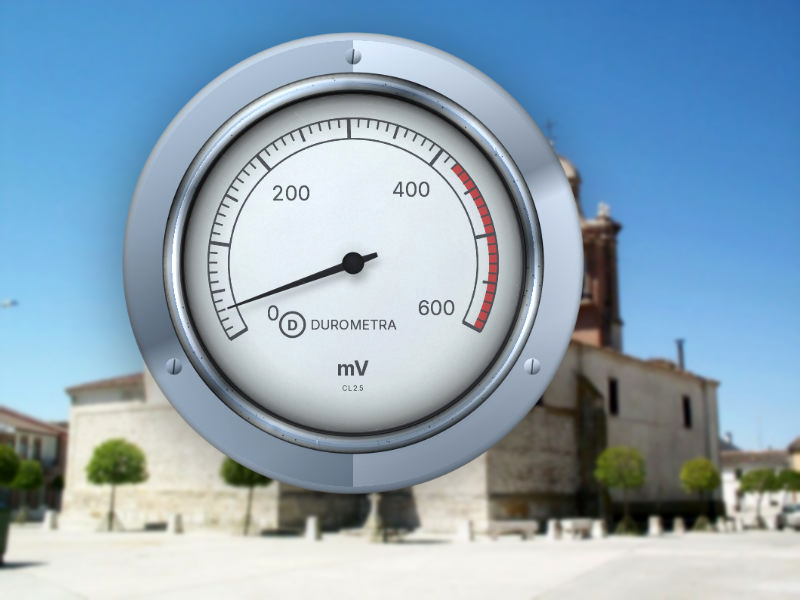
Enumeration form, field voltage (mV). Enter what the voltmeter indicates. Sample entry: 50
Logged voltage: 30
